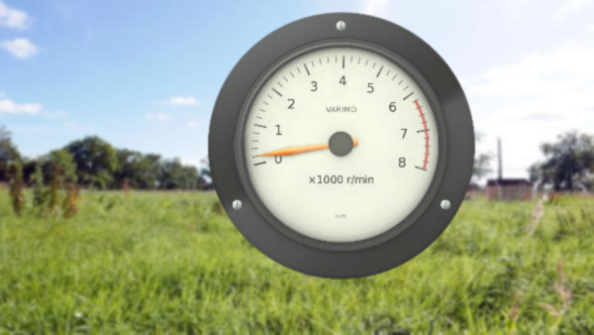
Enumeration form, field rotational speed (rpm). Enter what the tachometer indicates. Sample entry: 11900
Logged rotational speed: 200
